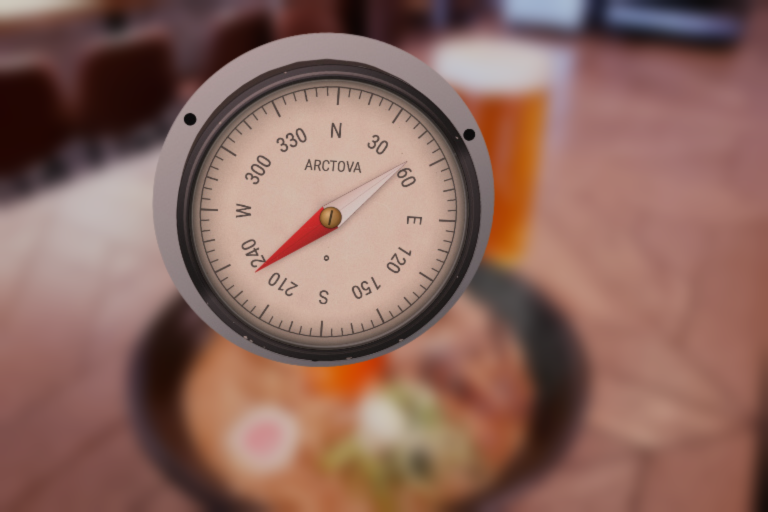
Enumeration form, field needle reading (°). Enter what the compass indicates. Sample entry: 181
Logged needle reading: 230
